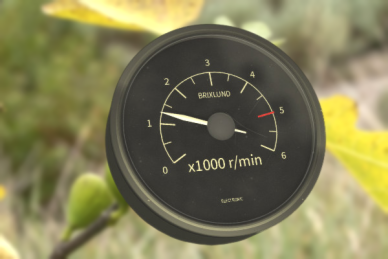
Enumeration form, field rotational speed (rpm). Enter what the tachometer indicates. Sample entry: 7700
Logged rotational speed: 1250
